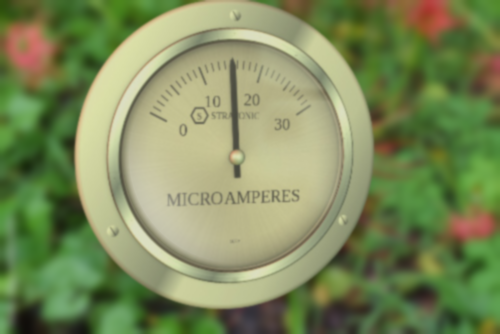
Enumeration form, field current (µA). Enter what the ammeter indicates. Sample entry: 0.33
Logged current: 15
